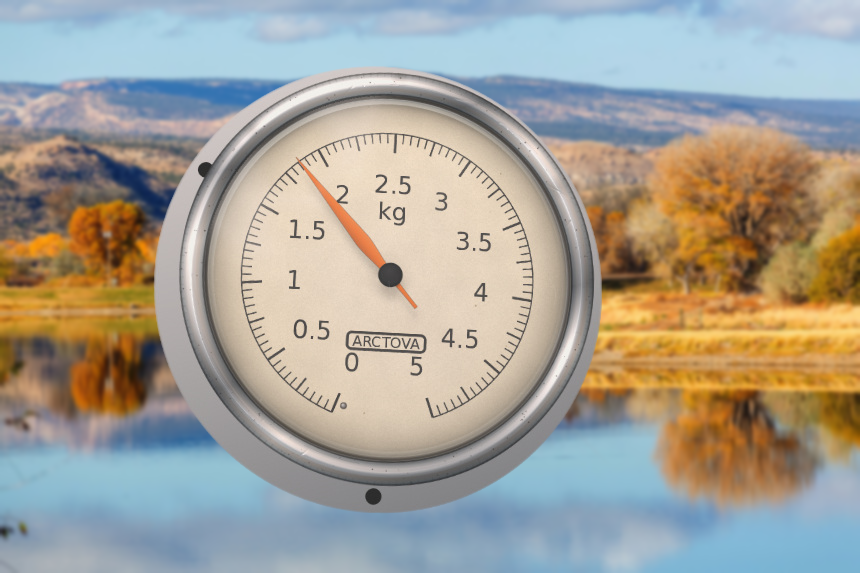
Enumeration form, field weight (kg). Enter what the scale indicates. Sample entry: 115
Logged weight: 1.85
